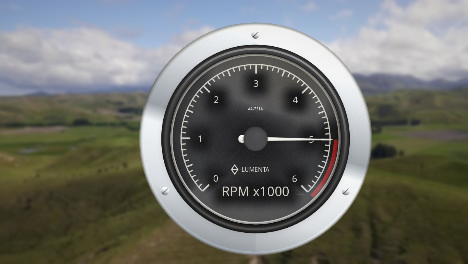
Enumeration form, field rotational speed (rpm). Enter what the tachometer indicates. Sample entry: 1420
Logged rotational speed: 5000
